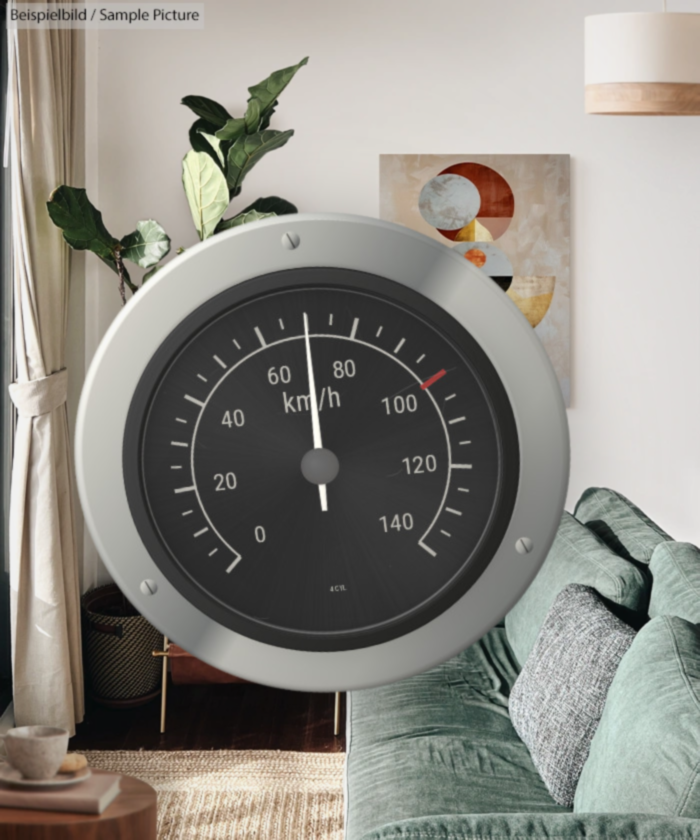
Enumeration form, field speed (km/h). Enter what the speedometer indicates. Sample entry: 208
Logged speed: 70
